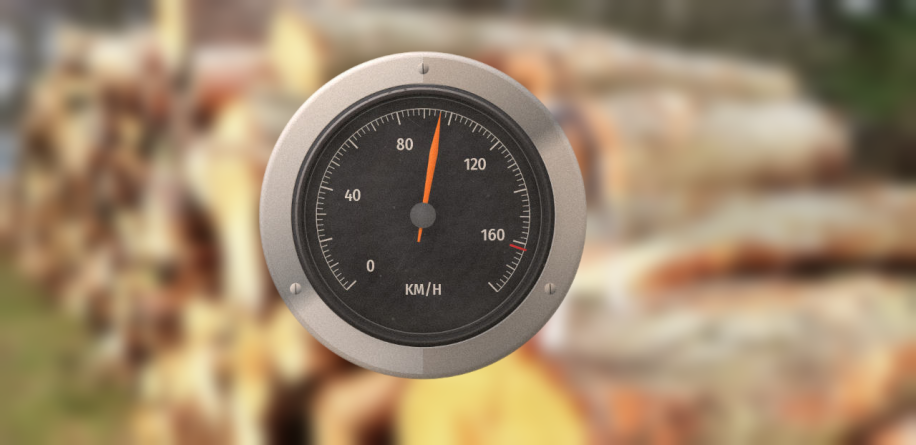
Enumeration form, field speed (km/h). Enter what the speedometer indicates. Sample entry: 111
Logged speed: 96
